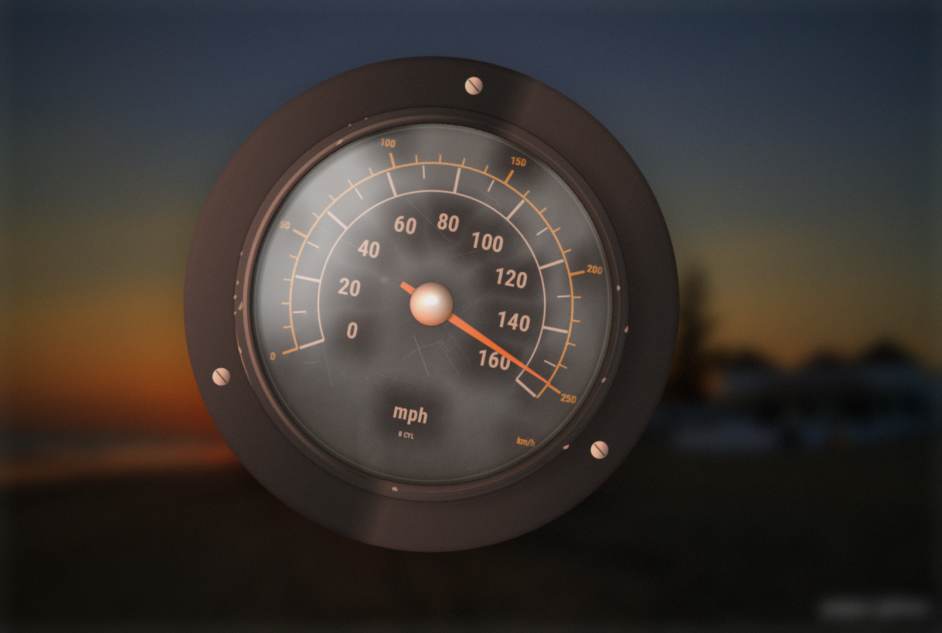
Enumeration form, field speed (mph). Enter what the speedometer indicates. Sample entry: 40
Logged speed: 155
